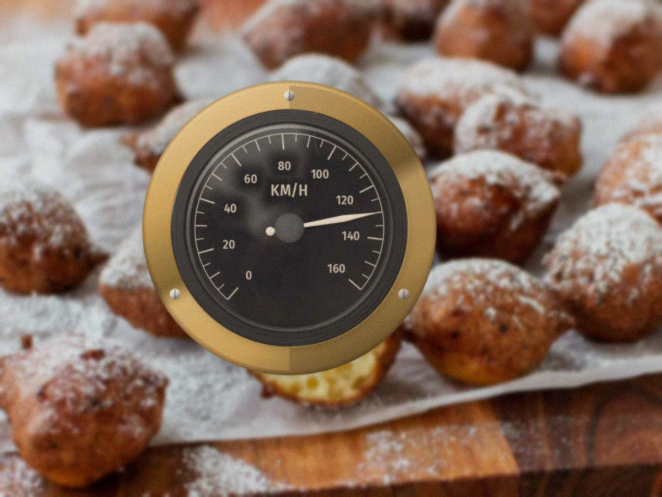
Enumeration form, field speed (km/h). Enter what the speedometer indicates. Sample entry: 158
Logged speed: 130
